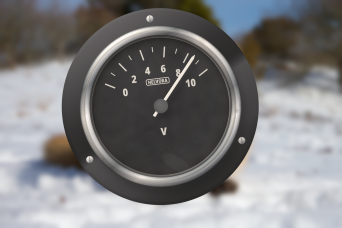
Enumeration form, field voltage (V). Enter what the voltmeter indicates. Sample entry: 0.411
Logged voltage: 8.5
